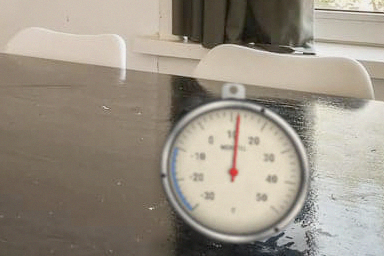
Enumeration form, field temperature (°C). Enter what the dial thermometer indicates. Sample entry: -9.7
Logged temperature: 12
